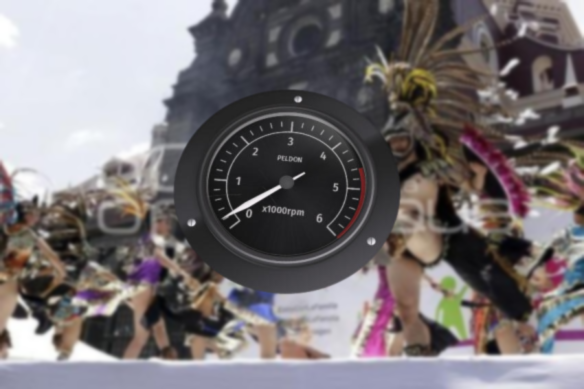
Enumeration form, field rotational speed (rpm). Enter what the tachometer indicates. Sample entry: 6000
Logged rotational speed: 200
